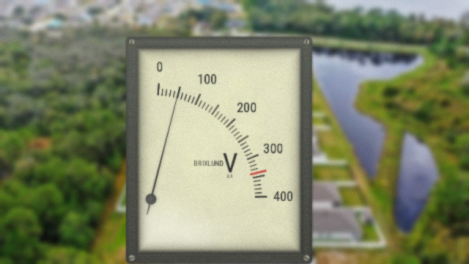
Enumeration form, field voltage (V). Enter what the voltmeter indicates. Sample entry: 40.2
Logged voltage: 50
